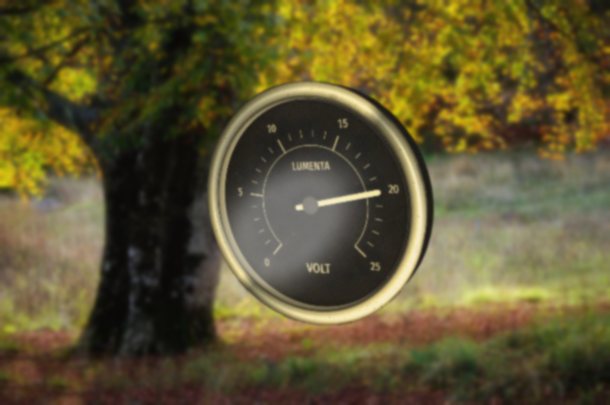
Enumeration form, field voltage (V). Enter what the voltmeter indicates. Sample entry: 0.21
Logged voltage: 20
